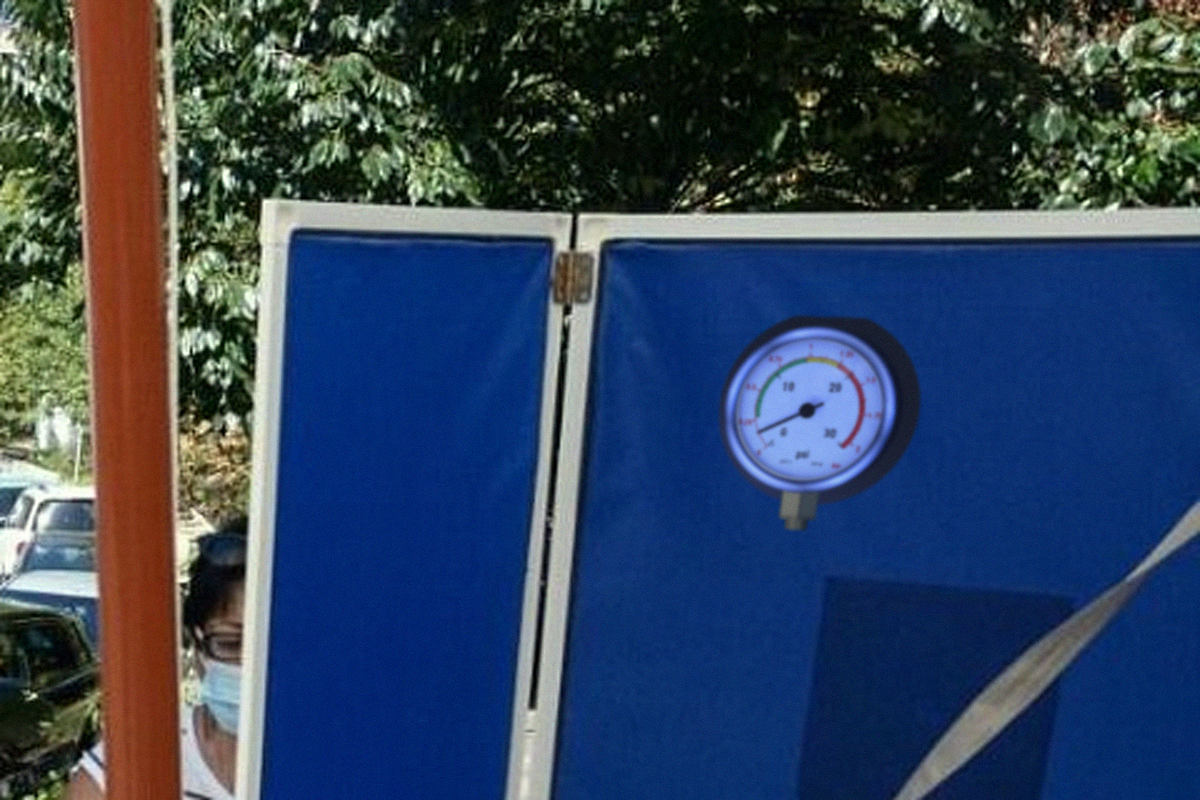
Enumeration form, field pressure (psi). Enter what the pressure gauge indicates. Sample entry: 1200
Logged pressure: 2
